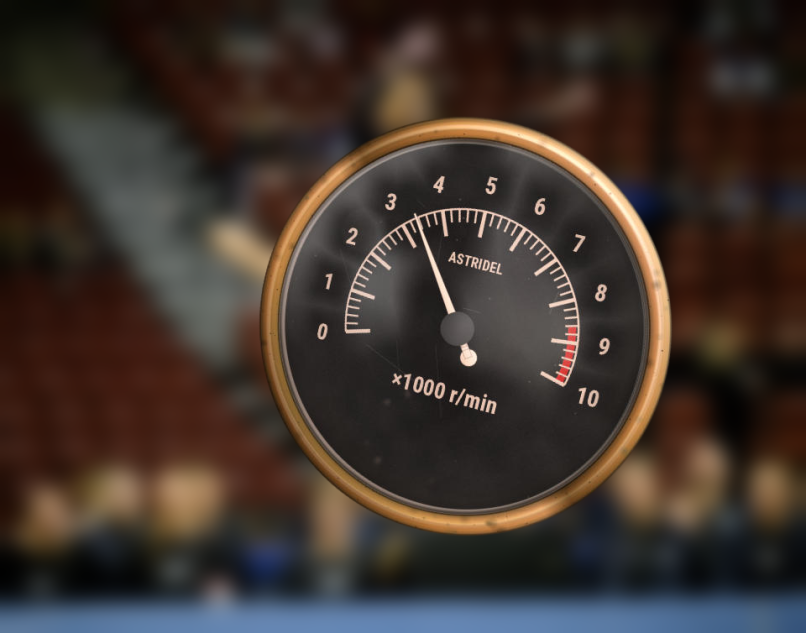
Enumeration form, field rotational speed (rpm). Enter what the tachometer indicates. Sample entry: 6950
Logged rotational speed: 3400
